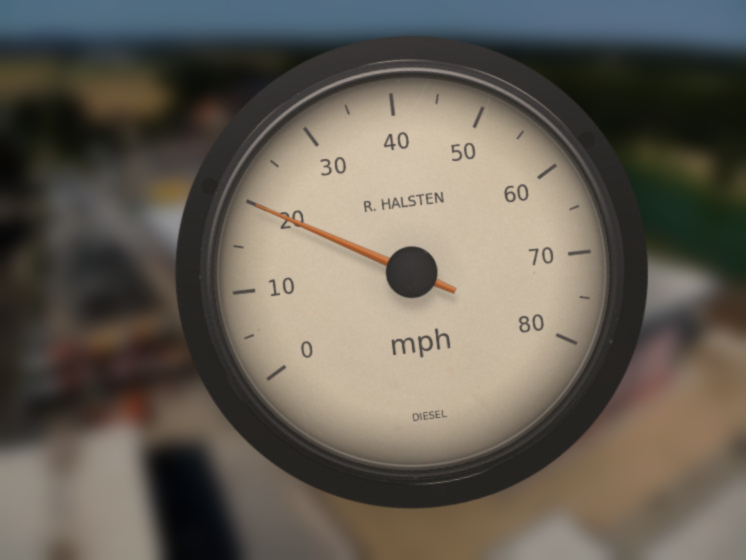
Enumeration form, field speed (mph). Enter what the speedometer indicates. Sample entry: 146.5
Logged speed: 20
